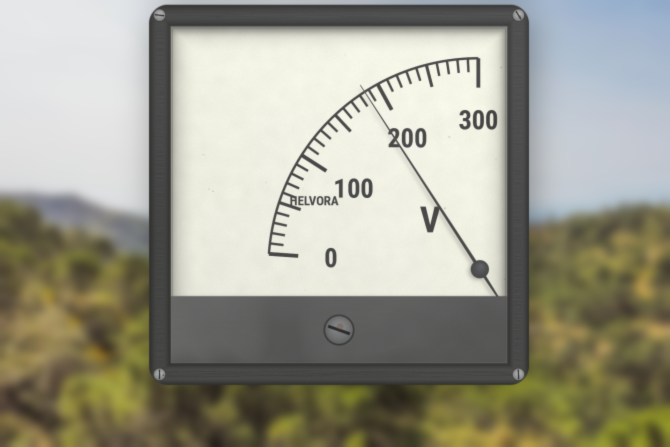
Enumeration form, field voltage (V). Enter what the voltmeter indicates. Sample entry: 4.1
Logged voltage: 185
